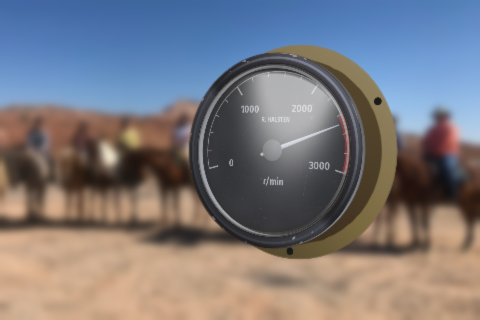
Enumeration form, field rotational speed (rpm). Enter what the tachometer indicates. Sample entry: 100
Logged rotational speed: 2500
